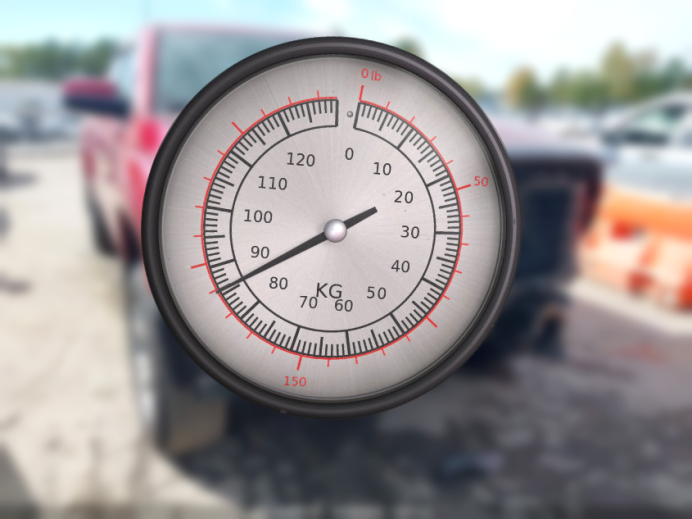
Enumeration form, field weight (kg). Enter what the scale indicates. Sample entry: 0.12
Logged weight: 86
